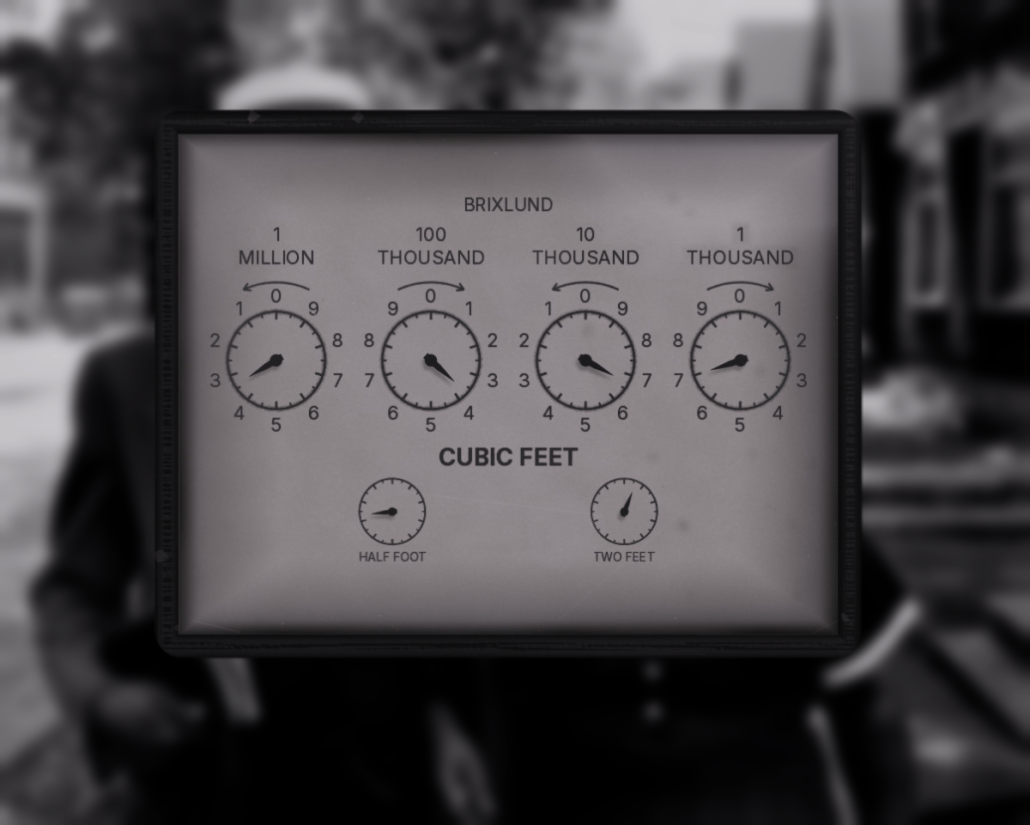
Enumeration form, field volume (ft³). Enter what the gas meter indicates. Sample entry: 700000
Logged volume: 336700
